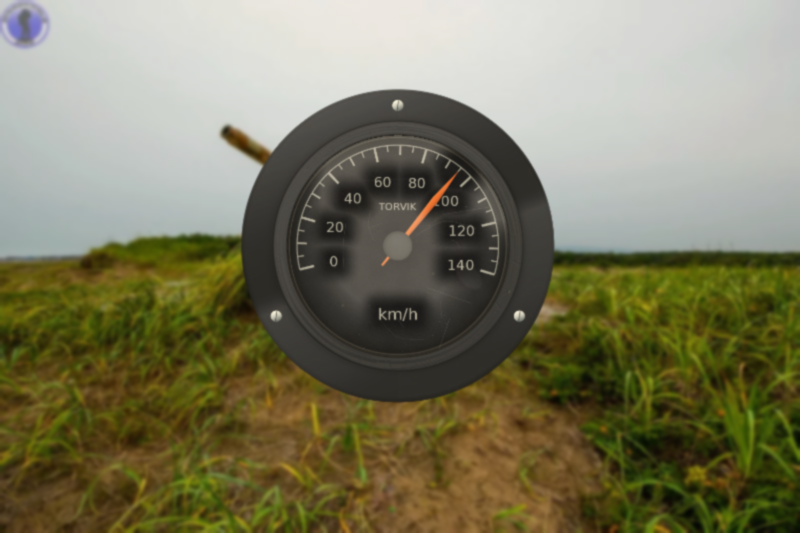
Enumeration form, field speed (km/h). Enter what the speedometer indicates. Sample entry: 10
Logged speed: 95
